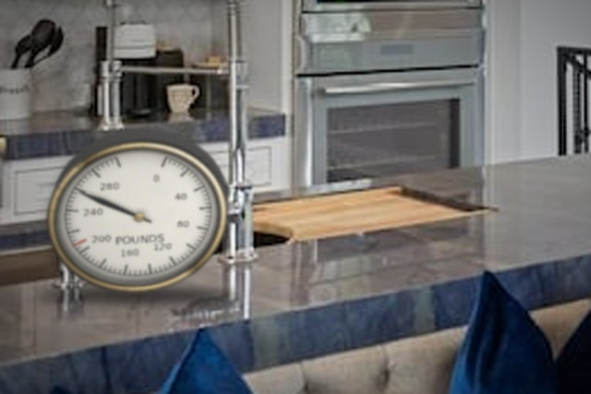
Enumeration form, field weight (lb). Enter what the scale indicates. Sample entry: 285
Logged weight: 260
